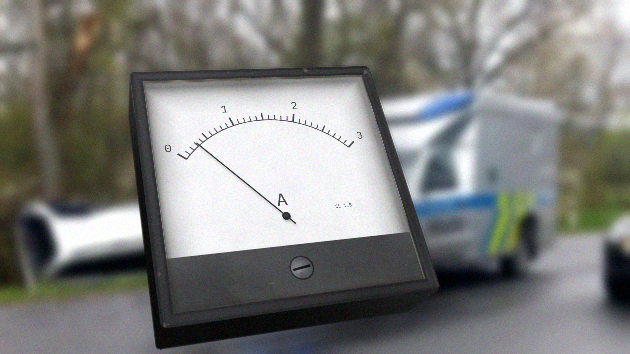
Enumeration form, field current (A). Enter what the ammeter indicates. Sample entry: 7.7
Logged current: 0.3
